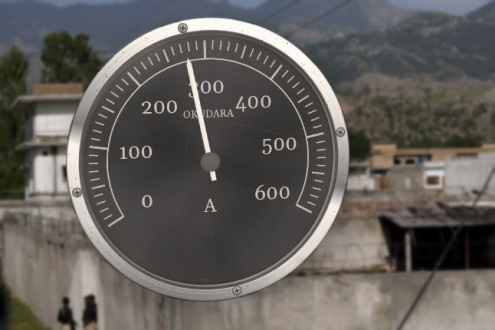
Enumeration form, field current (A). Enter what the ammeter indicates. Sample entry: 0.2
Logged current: 275
